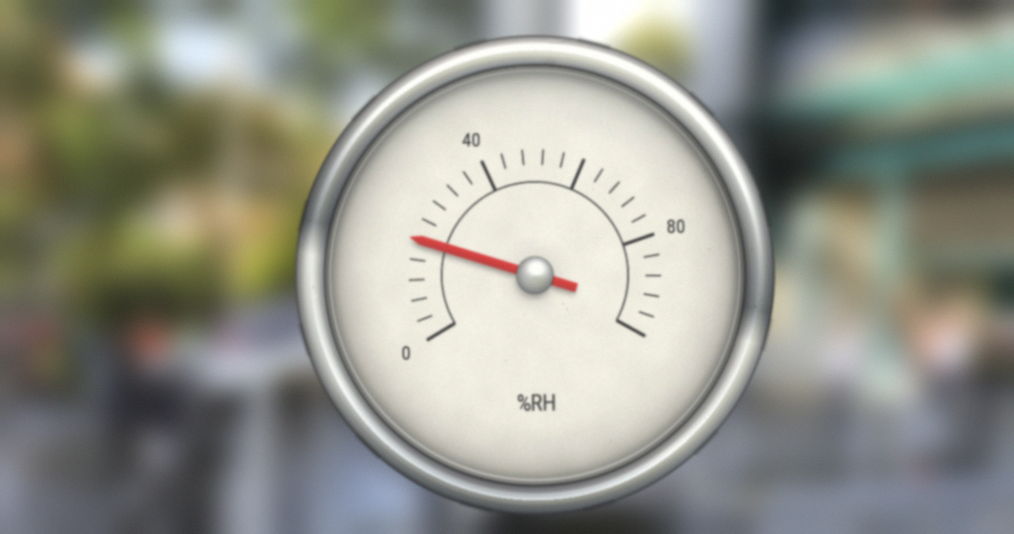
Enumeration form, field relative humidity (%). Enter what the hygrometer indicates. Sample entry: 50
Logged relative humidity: 20
